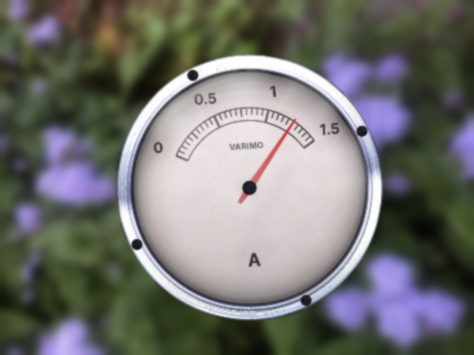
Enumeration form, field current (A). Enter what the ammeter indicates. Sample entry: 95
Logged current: 1.25
